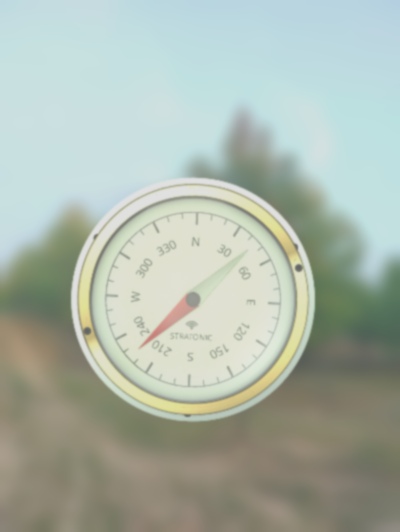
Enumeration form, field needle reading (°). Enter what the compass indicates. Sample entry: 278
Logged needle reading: 225
